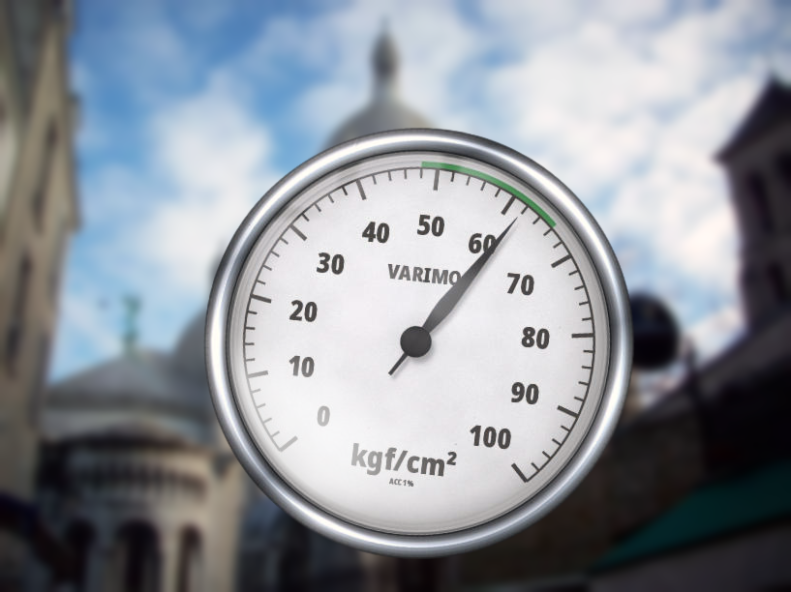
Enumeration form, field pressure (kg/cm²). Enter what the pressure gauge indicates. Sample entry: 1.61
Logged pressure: 62
